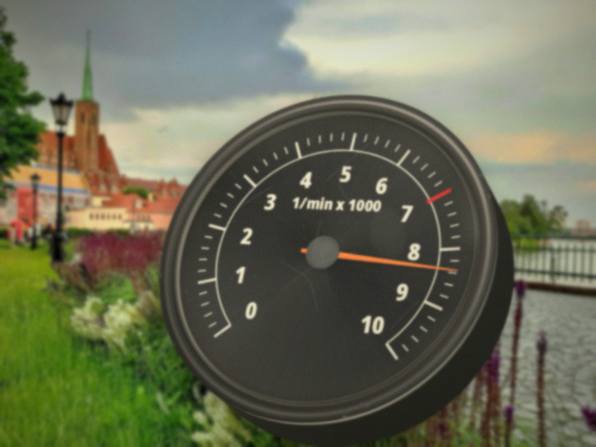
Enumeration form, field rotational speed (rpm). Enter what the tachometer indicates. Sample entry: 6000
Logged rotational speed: 8400
